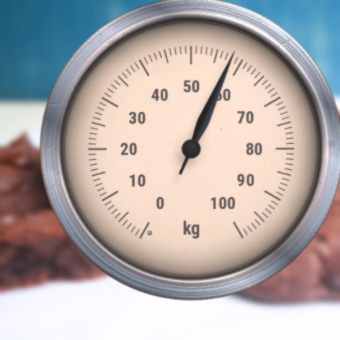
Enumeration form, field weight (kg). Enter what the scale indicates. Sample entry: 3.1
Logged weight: 58
